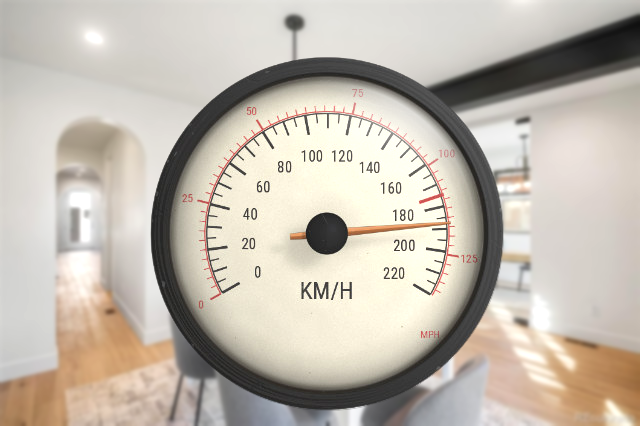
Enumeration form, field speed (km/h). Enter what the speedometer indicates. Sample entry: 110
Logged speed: 187.5
